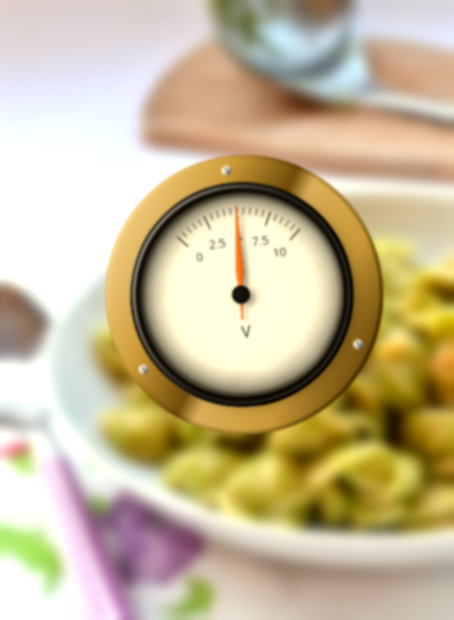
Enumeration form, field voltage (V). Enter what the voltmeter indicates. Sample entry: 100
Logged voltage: 5
